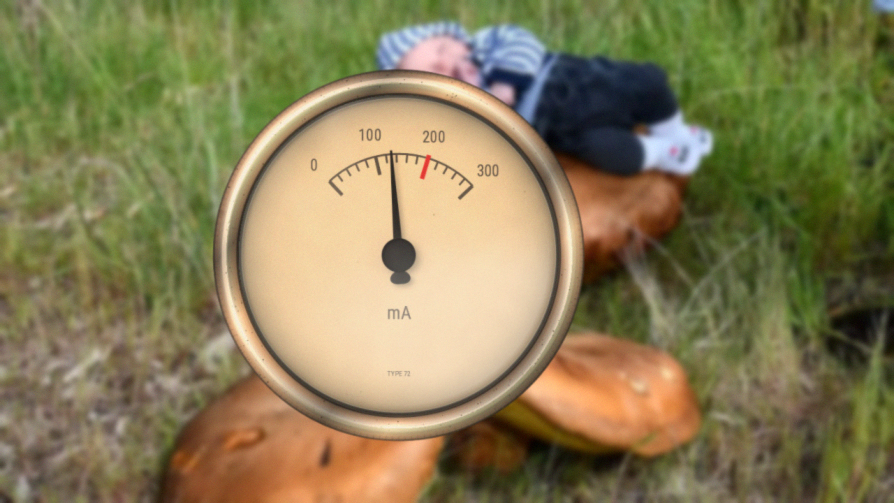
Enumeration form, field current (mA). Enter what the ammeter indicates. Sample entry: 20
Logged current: 130
